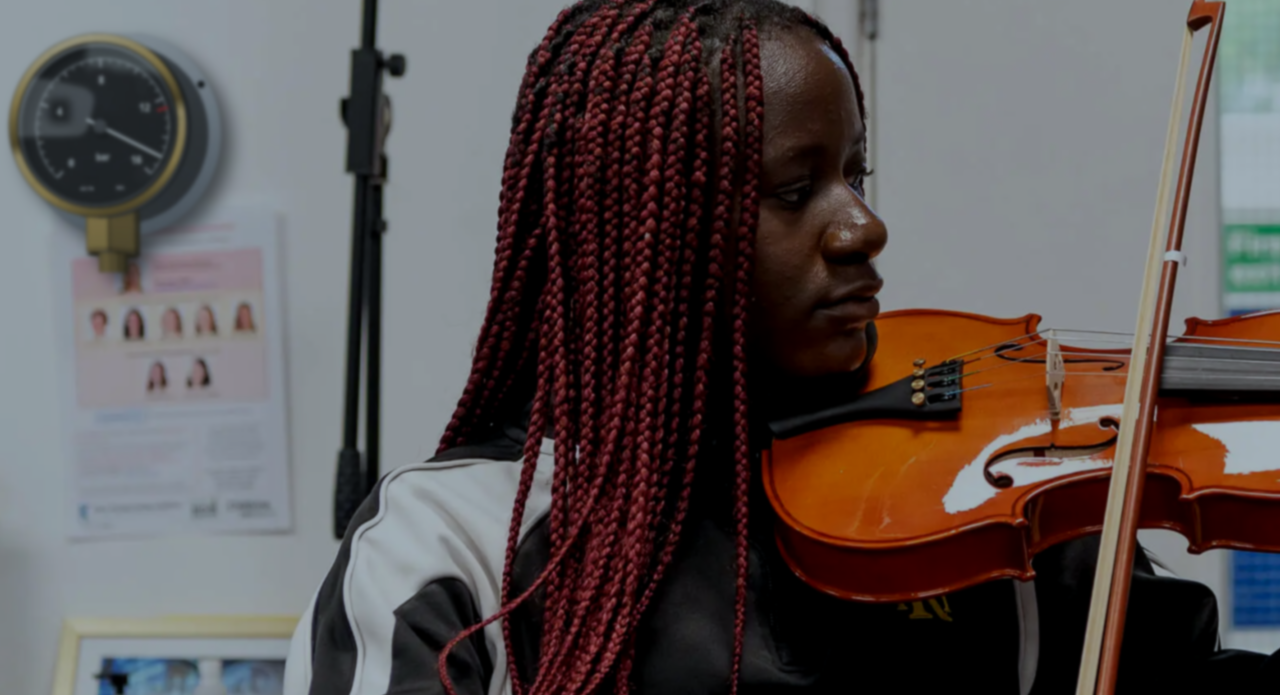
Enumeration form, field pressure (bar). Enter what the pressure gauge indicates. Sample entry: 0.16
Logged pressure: 15
